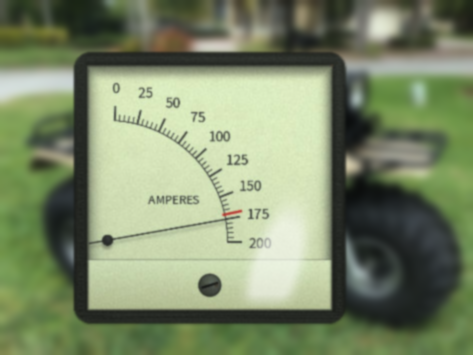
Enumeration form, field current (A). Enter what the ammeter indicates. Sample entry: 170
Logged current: 175
